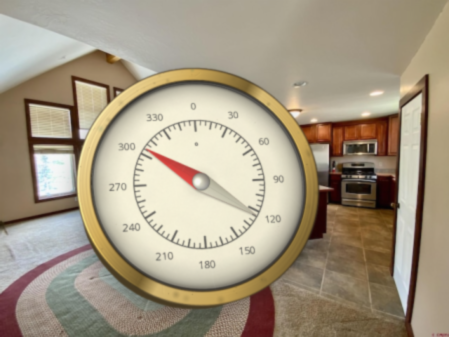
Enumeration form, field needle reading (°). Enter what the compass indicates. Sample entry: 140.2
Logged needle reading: 305
